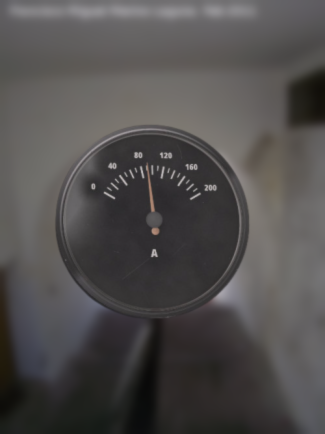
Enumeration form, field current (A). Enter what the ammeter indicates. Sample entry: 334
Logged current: 90
